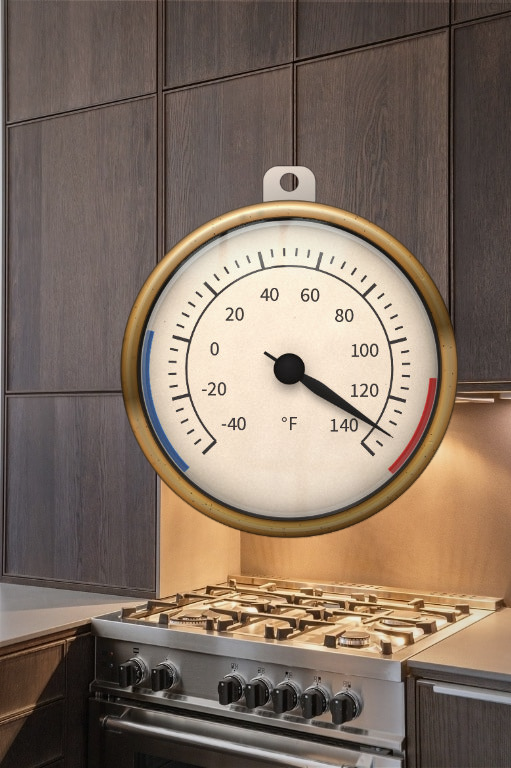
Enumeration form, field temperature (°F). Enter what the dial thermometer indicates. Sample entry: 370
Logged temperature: 132
